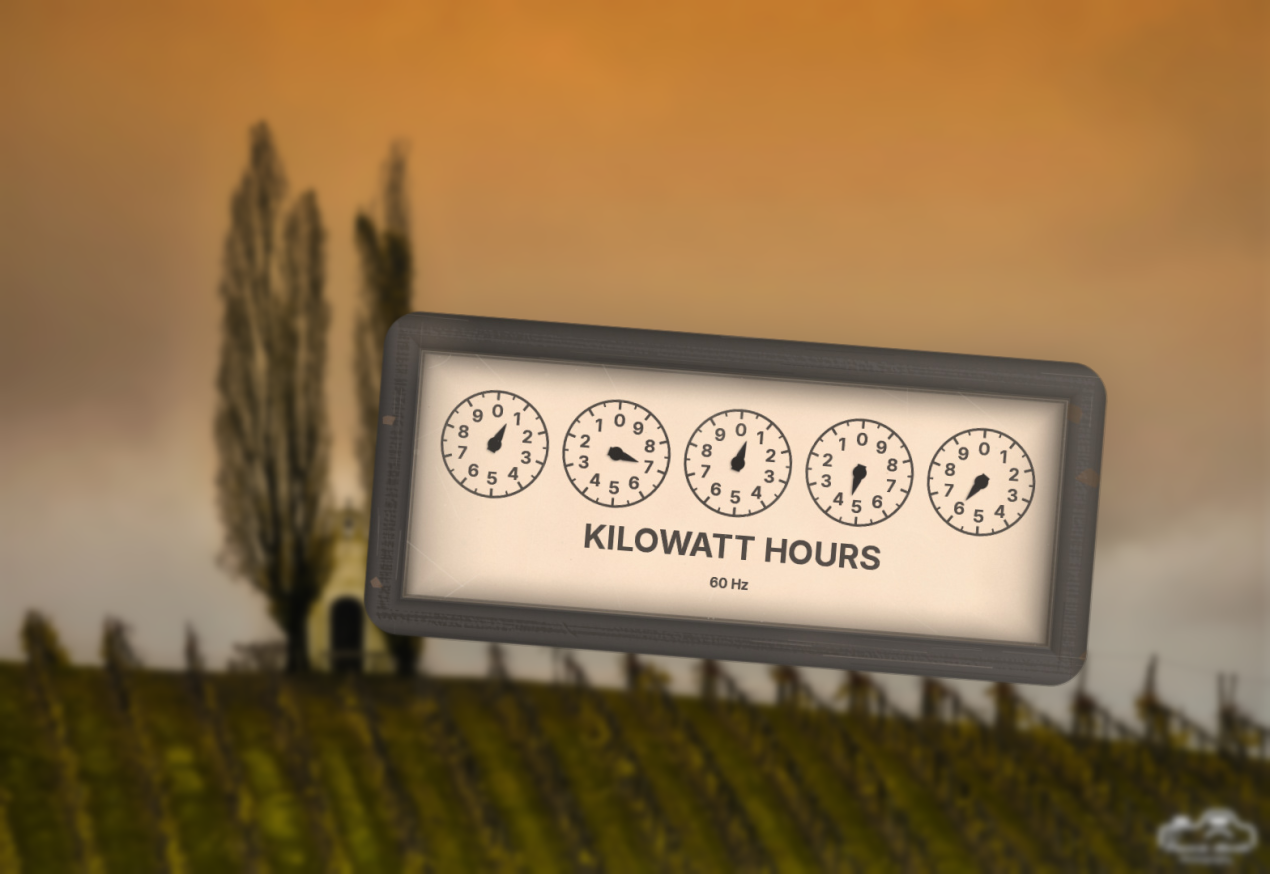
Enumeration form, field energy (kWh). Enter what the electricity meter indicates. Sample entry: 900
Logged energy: 7046
